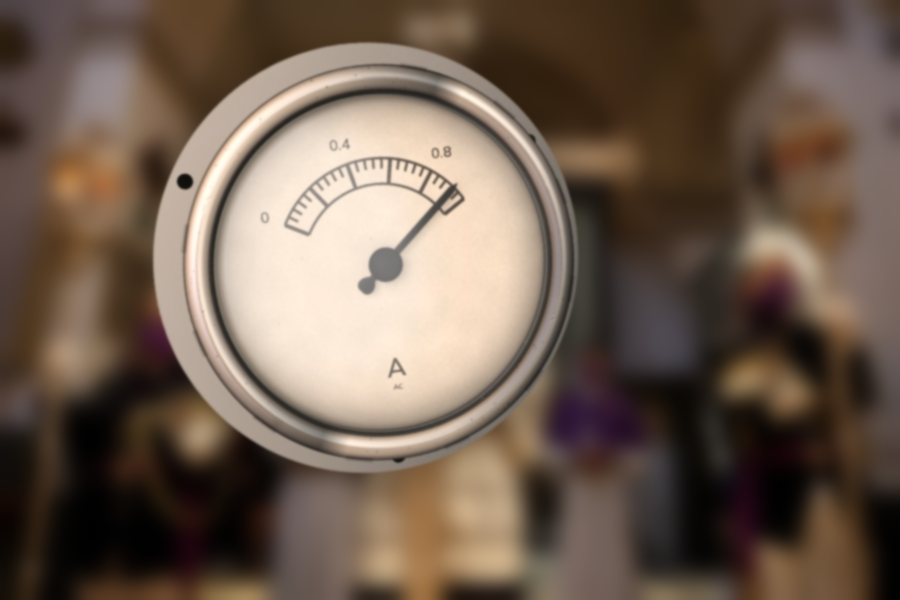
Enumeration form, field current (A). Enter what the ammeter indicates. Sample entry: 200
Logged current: 0.92
